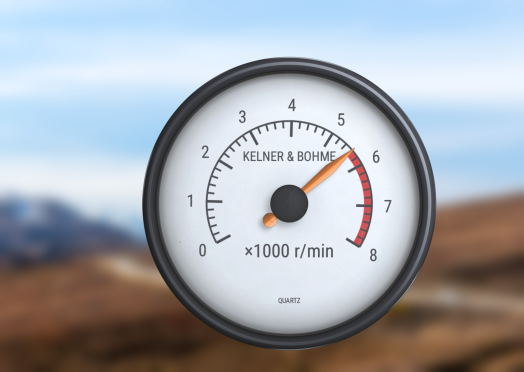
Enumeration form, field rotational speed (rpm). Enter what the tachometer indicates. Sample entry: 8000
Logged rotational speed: 5600
